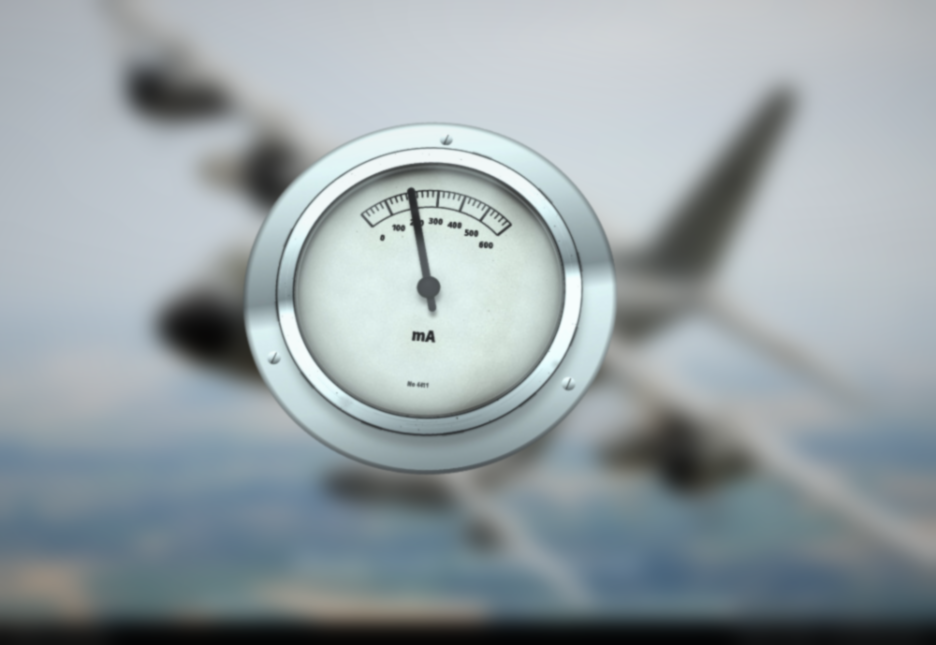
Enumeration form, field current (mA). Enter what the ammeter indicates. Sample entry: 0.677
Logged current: 200
